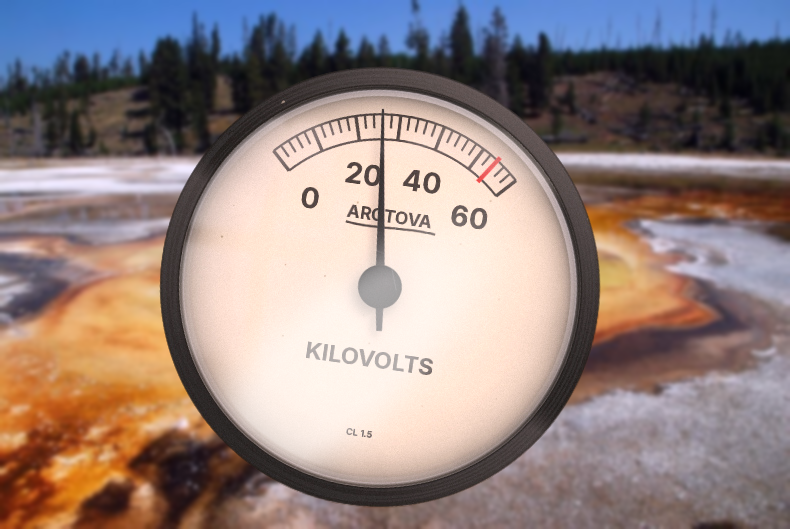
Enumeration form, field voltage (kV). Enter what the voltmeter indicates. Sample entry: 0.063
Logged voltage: 26
